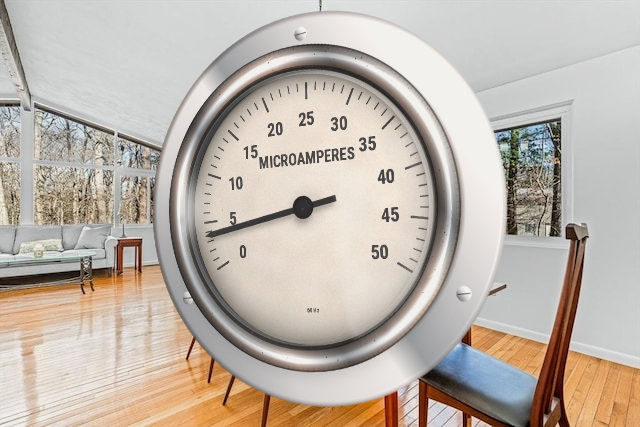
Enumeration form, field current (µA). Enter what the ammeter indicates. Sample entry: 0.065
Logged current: 3.5
